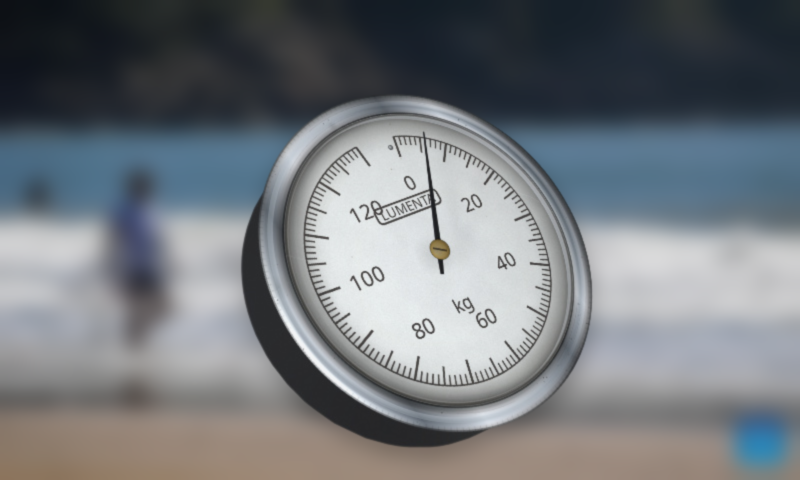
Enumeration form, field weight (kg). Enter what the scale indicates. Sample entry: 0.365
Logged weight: 5
